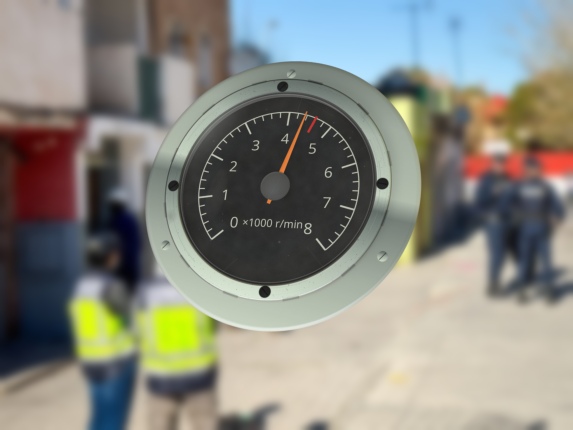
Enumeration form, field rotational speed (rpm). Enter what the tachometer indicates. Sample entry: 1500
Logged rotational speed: 4400
